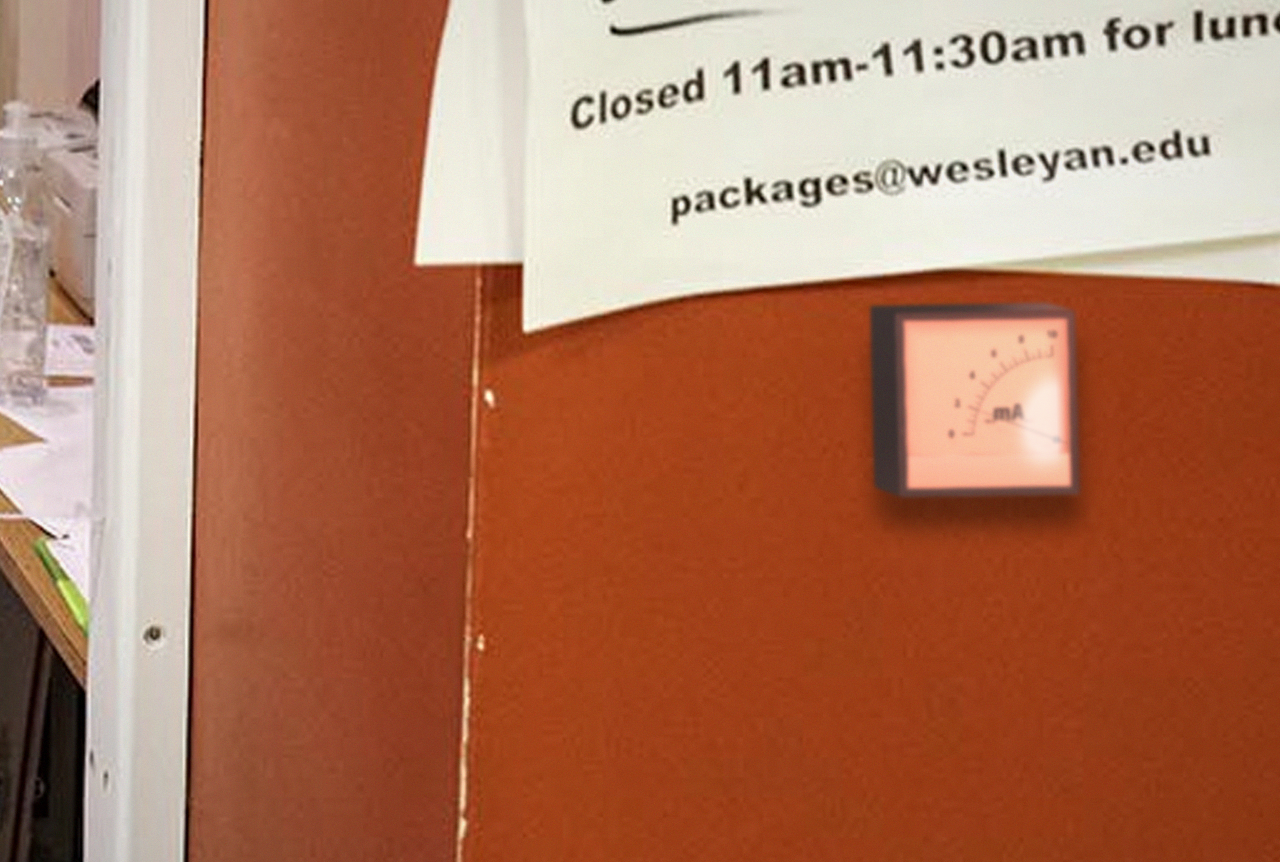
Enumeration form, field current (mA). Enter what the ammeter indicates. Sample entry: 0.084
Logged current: 2
